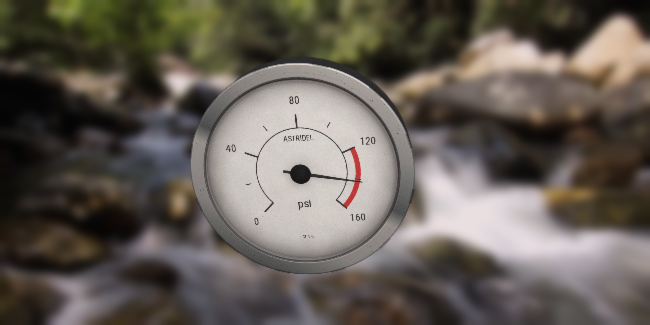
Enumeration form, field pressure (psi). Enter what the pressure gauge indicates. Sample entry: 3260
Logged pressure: 140
